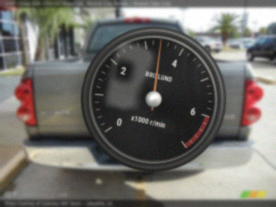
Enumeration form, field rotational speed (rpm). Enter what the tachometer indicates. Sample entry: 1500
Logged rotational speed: 3400
